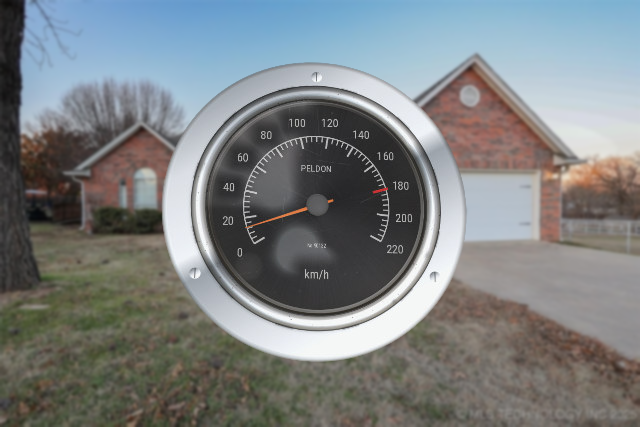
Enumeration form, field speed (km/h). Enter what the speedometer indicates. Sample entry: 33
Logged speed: 12
